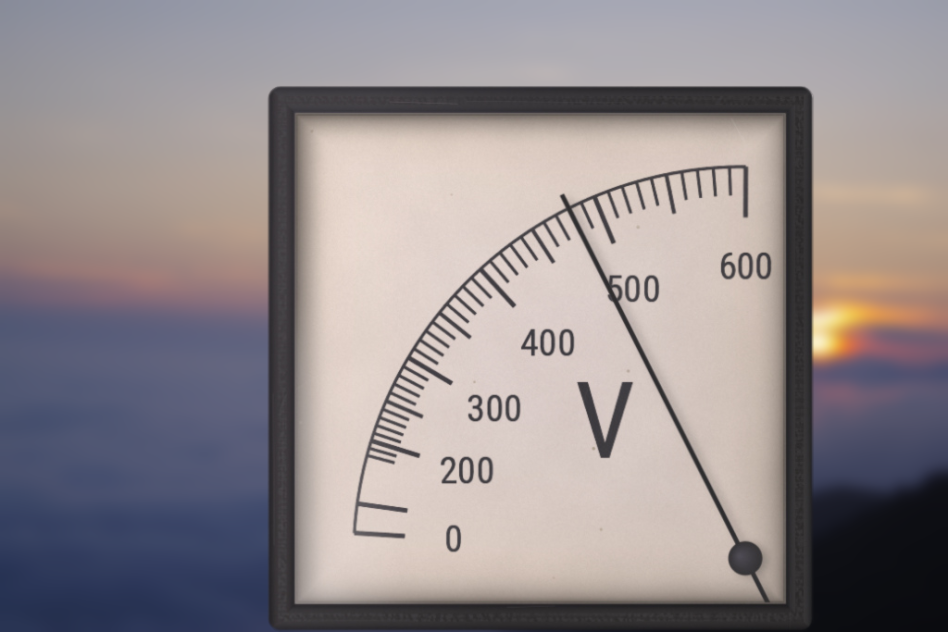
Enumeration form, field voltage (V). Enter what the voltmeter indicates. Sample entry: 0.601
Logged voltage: 480
